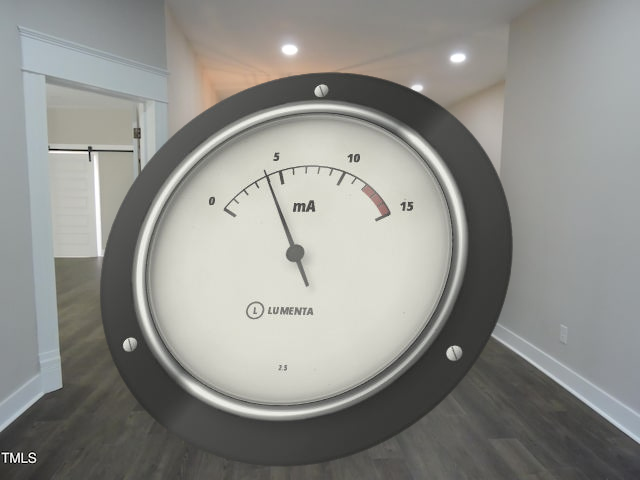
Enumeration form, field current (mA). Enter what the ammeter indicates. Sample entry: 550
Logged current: 4
